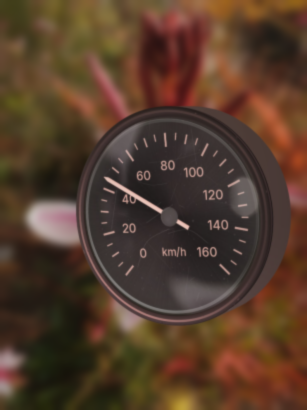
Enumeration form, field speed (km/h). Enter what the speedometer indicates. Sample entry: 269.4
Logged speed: 45
